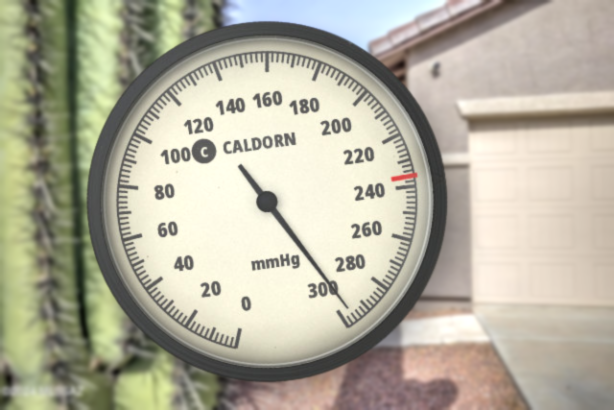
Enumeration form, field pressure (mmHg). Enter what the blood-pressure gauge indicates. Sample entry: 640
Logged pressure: 296
